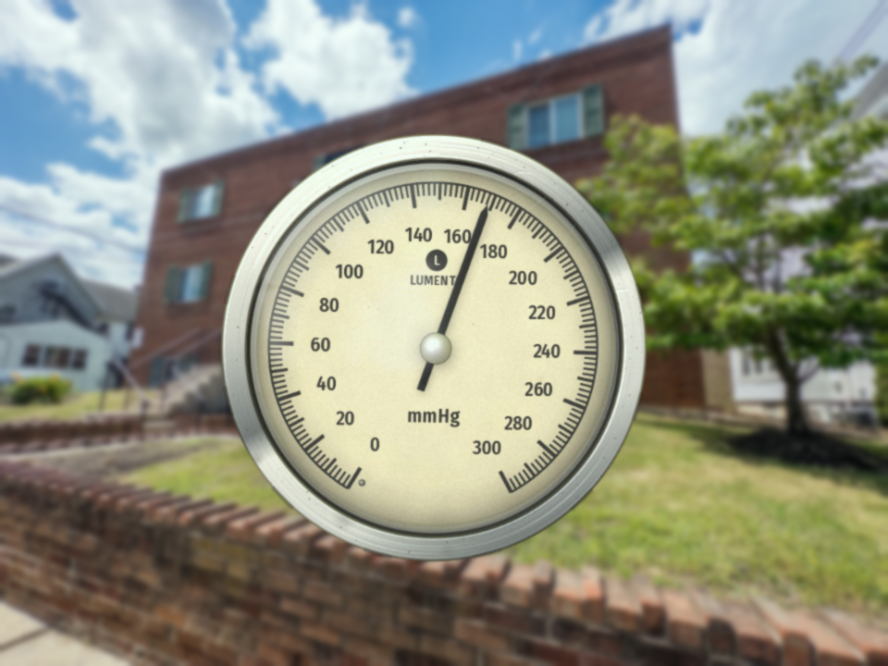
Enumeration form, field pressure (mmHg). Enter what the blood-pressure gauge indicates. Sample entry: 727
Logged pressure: 168
